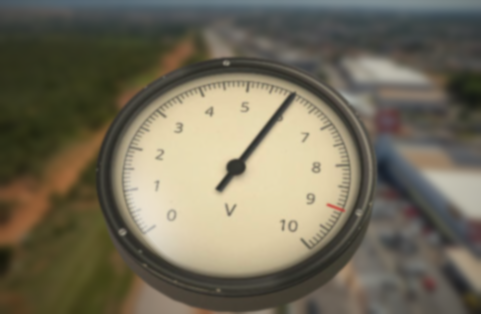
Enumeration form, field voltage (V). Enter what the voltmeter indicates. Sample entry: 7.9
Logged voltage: 6
